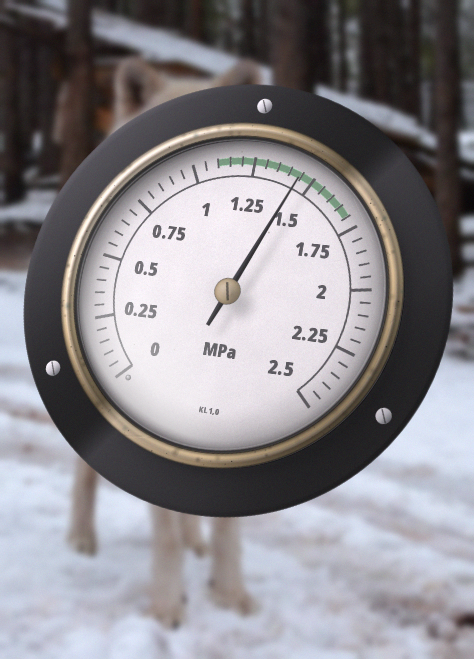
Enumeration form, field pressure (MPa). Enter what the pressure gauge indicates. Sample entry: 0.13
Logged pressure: 1.45
